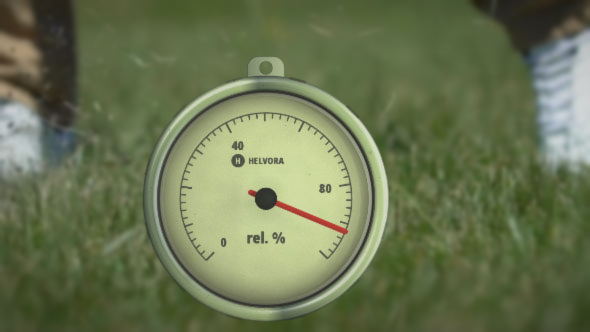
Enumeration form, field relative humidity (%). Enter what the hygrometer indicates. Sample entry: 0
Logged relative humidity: 92
